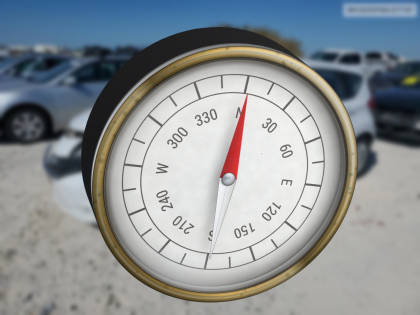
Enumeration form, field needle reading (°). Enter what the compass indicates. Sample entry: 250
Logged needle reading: 0
